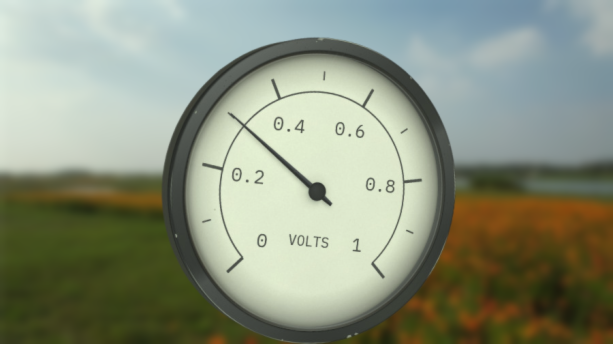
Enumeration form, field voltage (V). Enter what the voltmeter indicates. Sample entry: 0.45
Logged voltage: 0.3
